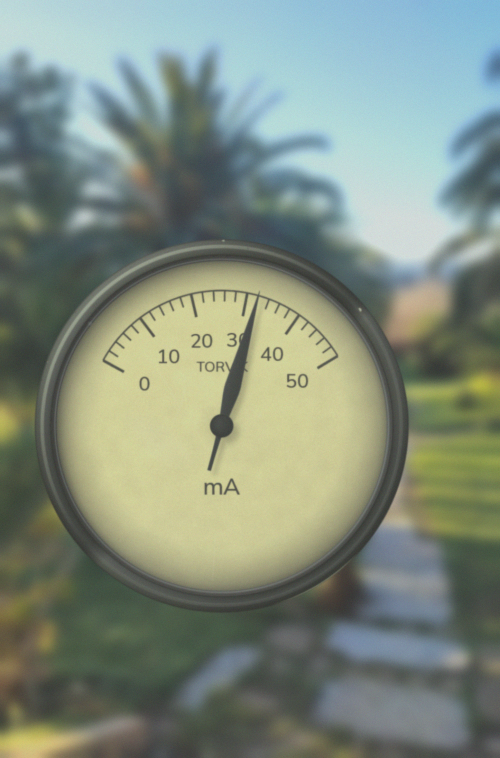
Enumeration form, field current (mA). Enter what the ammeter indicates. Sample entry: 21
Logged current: 32
